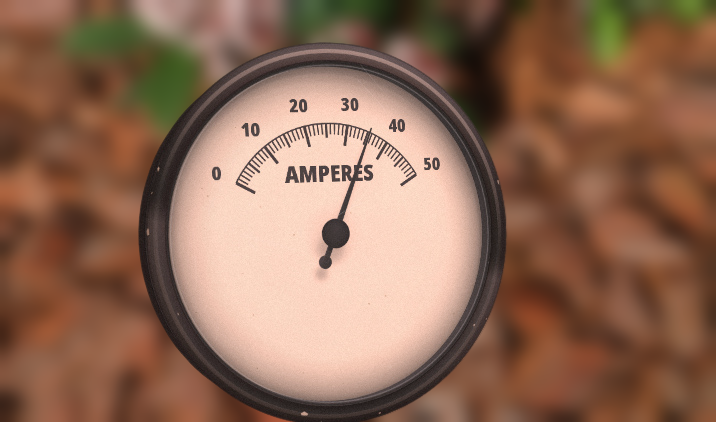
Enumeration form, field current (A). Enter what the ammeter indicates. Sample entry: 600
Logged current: 35
